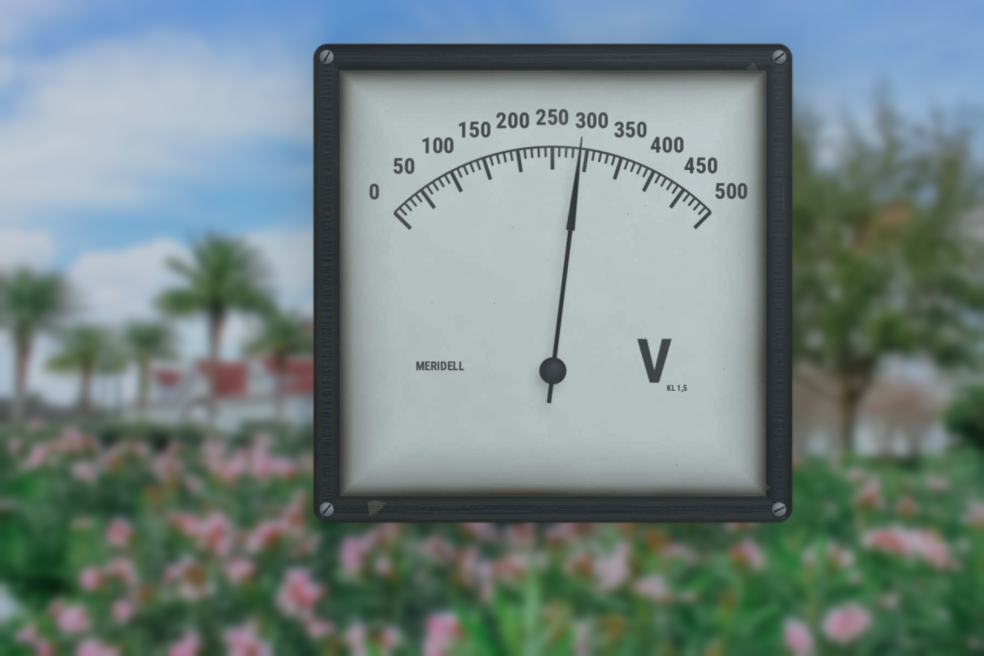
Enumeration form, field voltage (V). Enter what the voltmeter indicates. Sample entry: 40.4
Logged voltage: 290
